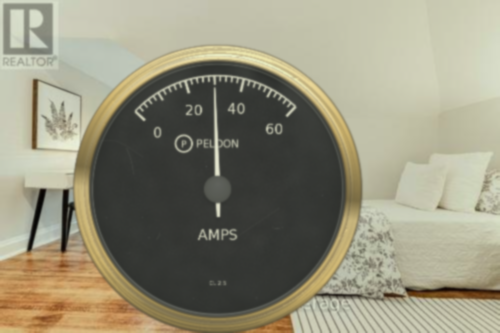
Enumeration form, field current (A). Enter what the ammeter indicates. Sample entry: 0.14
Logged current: 30
